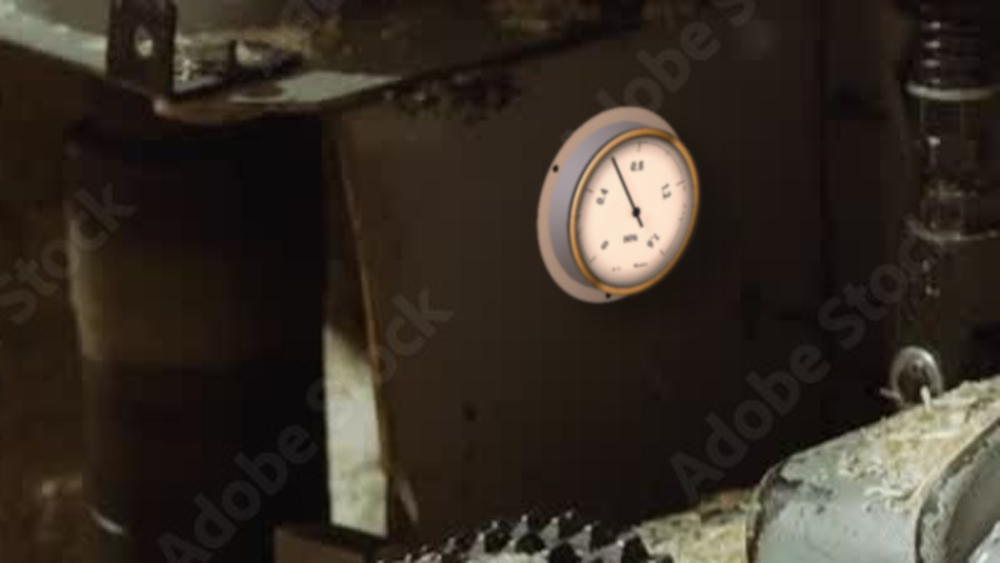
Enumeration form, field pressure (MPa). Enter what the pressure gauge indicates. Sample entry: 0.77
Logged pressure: 0.6
